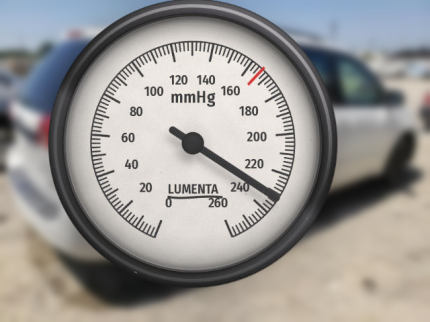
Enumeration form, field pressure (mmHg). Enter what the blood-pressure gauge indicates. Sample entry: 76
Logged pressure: 232
